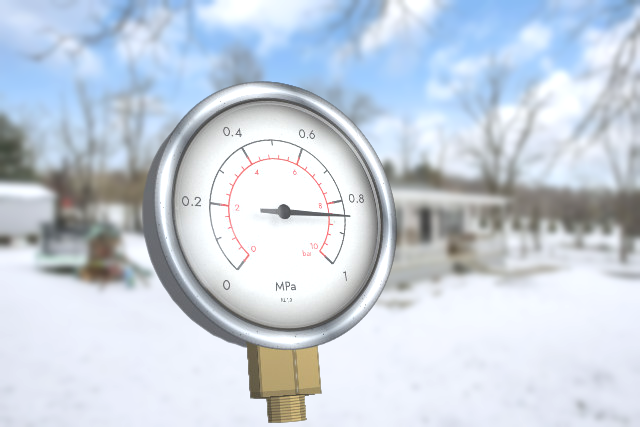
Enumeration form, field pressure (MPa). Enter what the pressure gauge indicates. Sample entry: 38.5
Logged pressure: 0.85
